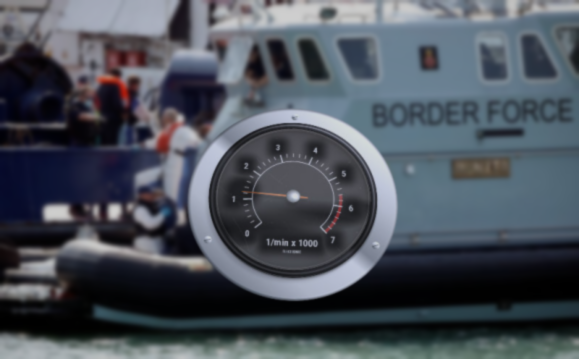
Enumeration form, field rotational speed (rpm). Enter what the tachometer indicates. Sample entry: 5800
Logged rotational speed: 1200
